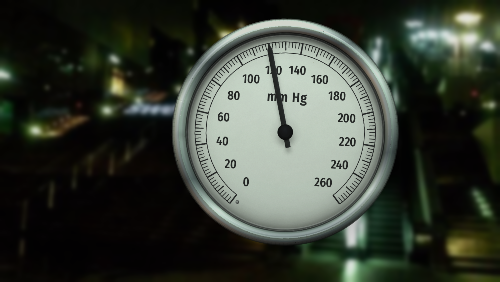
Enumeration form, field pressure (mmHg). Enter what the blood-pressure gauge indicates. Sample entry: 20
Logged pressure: 120
